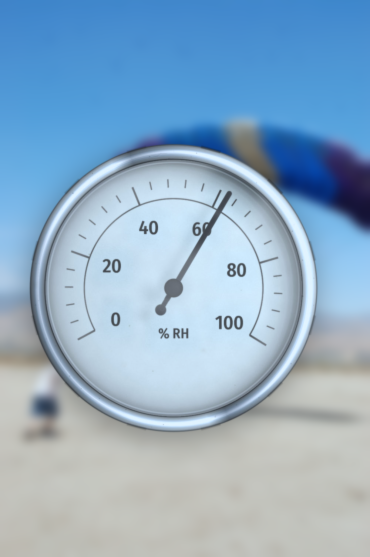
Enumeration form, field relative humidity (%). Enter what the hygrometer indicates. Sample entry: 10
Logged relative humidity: 62
